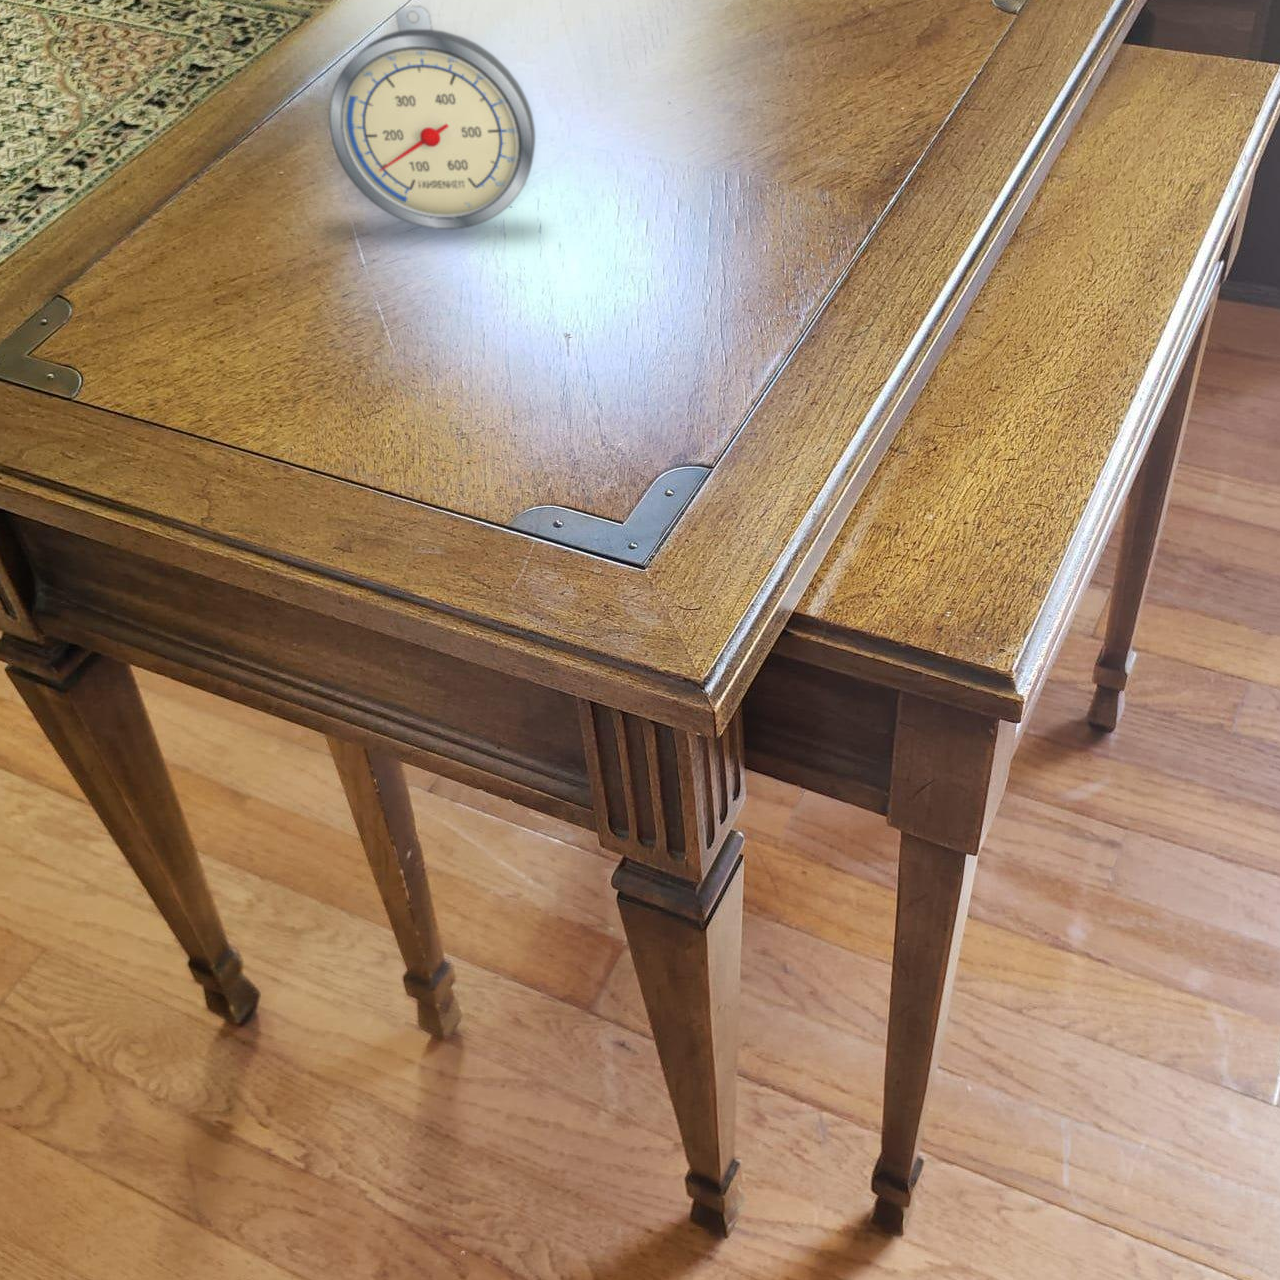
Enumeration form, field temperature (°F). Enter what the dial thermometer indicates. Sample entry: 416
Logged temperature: 150
